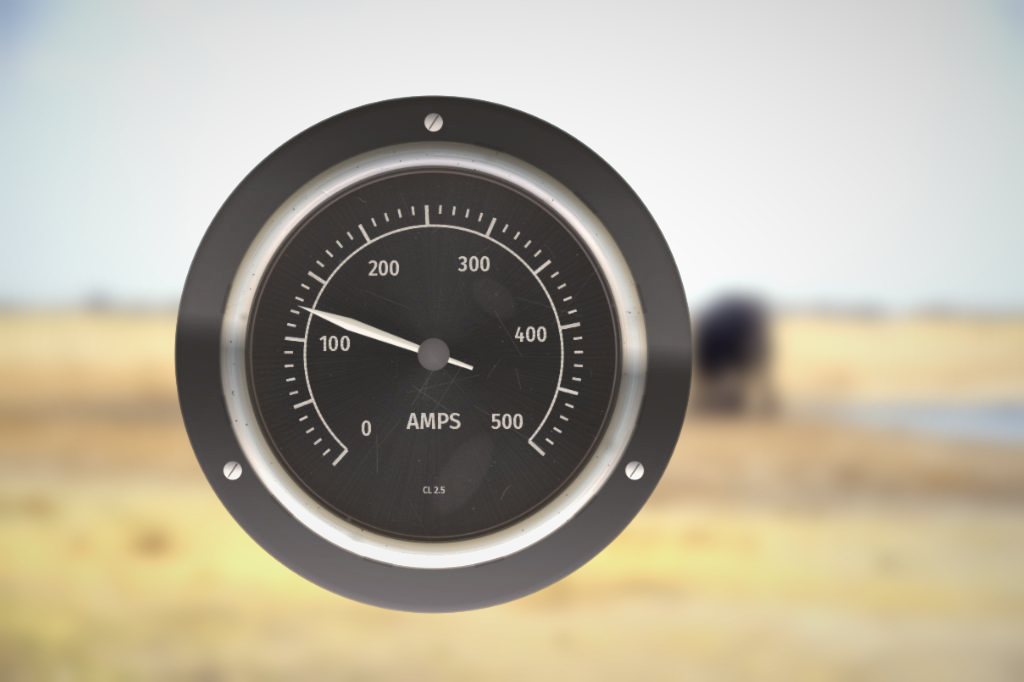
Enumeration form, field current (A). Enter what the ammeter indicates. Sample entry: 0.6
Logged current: 125
